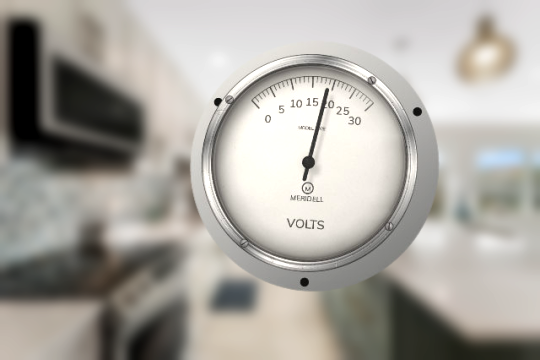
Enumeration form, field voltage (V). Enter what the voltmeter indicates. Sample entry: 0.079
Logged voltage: 19
